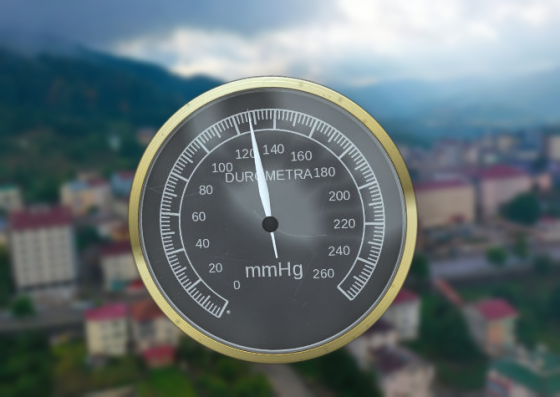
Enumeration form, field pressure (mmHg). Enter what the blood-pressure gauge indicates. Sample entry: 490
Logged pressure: 128
